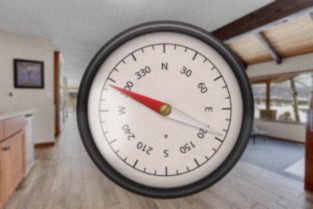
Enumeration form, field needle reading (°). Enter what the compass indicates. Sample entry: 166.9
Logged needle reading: 295
